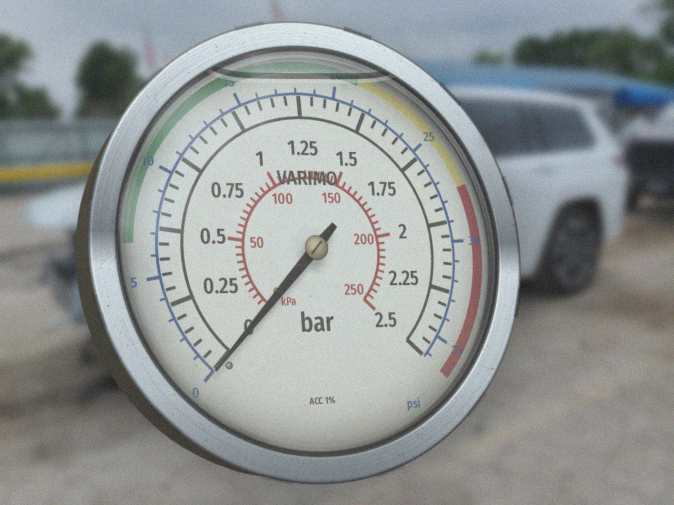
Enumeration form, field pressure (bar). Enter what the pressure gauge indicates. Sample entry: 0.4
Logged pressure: 0
